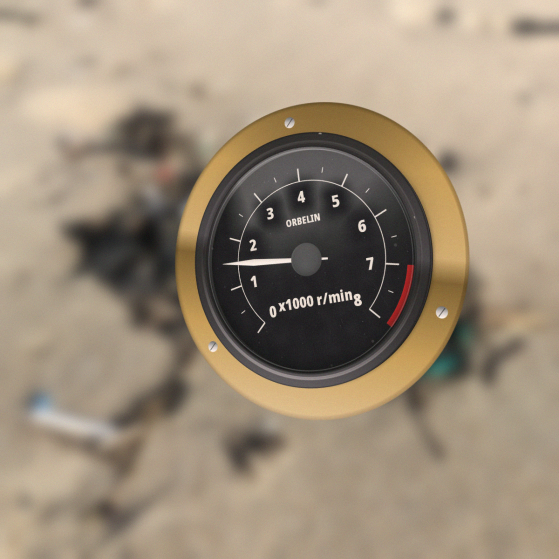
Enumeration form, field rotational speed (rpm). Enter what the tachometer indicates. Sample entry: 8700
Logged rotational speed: 1500
